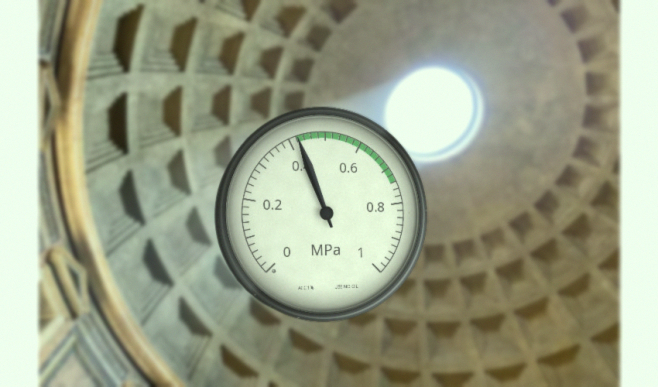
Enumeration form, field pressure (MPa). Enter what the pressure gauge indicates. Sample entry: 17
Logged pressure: 0.42
